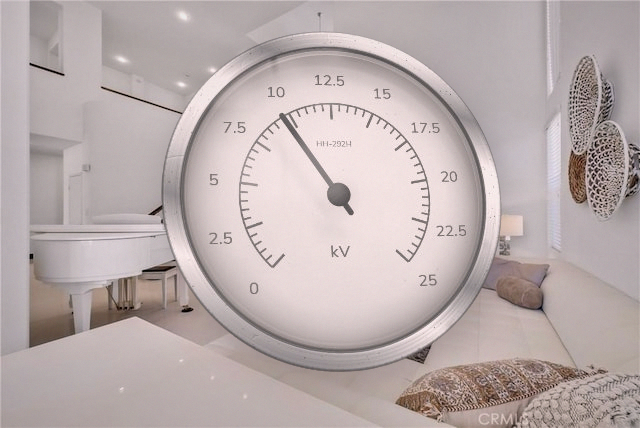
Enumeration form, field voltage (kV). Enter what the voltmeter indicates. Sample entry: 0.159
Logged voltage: 9.5
